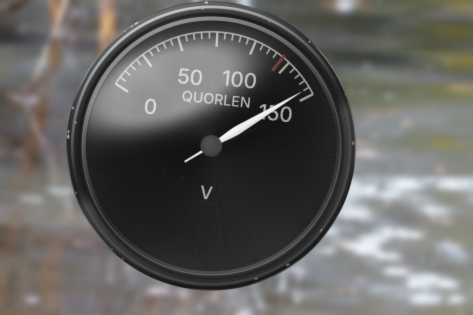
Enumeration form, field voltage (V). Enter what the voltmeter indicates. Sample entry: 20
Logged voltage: 145
